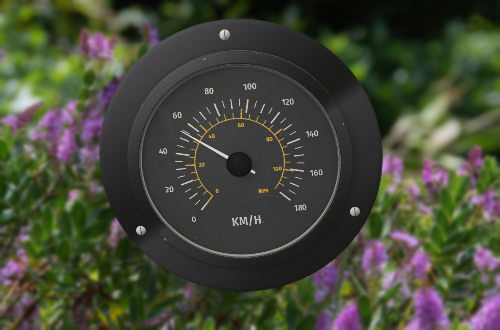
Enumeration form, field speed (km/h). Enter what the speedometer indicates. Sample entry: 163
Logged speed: 55
